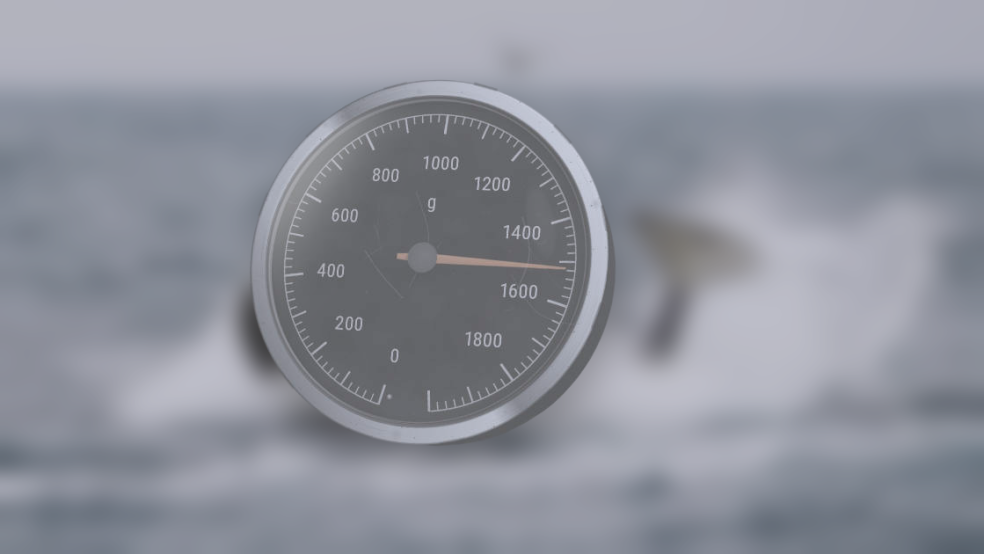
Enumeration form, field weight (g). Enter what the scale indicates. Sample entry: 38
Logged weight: 1520
